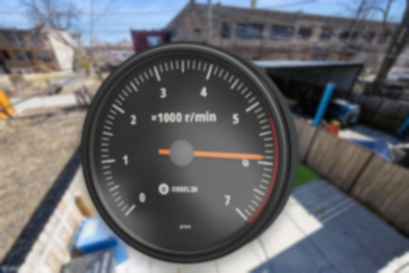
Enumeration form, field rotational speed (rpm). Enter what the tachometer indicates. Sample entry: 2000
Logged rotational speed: 5900
